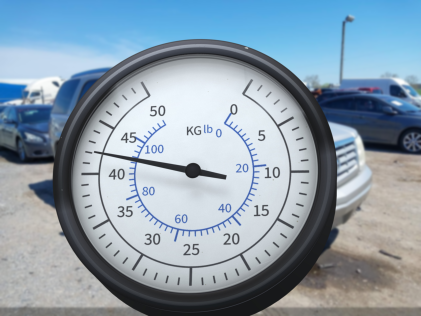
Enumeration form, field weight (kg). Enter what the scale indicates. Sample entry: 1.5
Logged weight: 42
